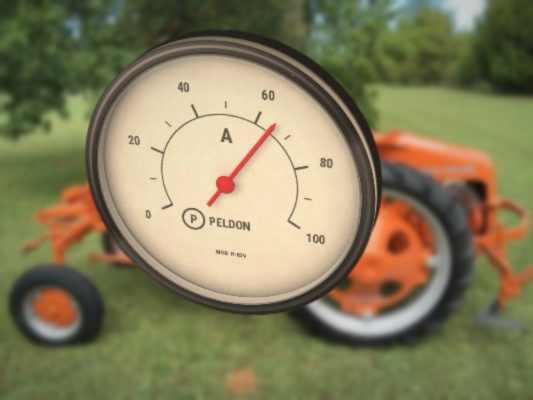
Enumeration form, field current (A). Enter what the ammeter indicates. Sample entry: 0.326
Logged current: 65
